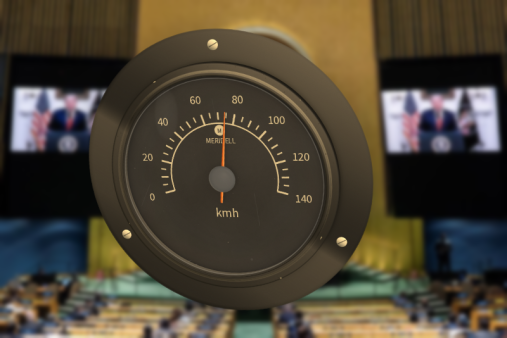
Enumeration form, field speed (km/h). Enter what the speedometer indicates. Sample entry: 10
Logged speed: 75
